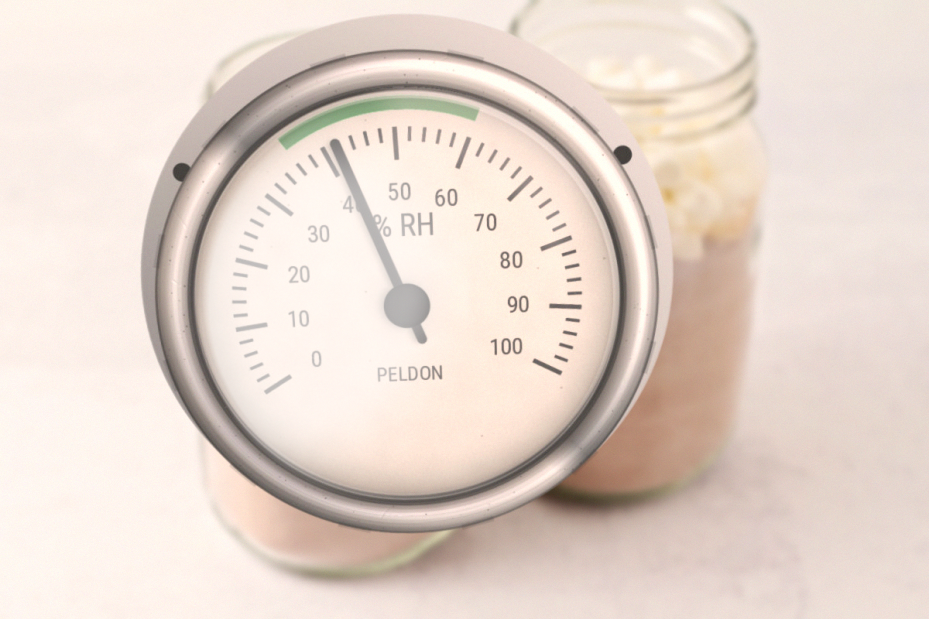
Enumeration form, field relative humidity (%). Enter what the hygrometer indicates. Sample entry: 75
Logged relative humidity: 42
